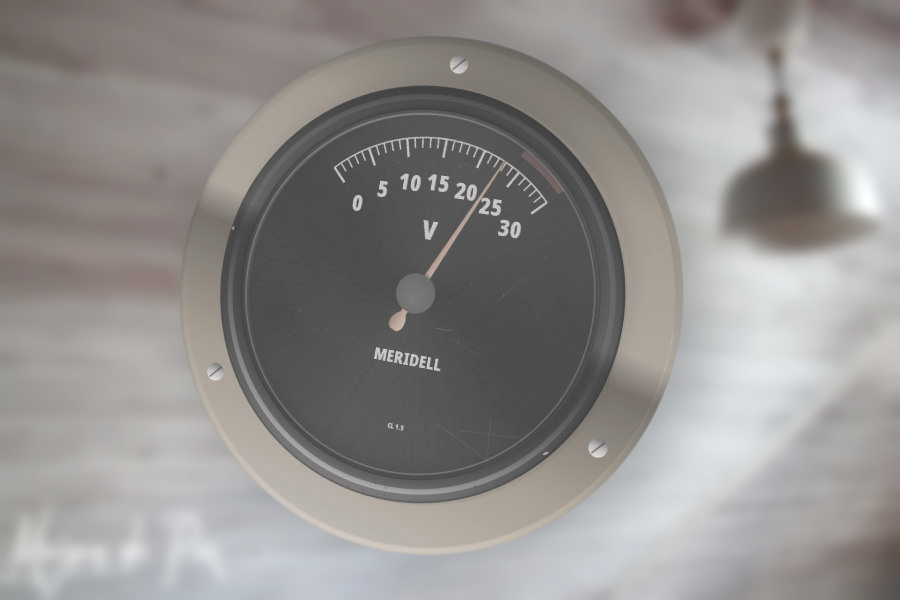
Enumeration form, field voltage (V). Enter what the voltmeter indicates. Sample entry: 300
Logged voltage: 23
